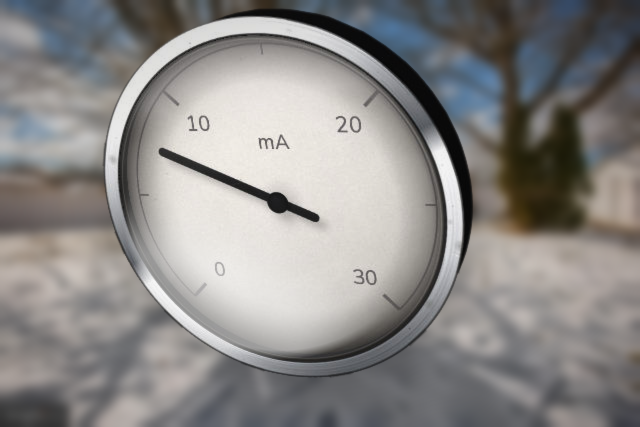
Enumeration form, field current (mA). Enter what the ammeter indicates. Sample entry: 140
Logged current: 7.5
